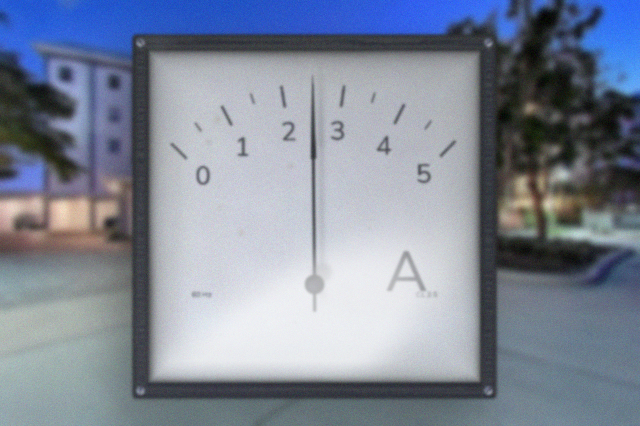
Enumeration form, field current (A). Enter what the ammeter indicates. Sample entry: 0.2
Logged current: 2.5
